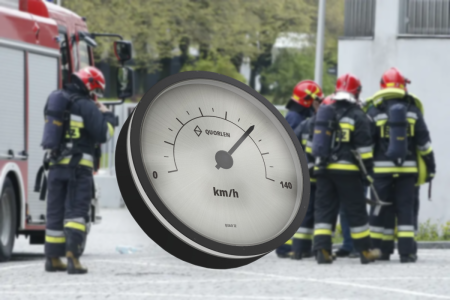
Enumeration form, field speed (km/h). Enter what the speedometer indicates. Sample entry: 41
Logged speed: 100
